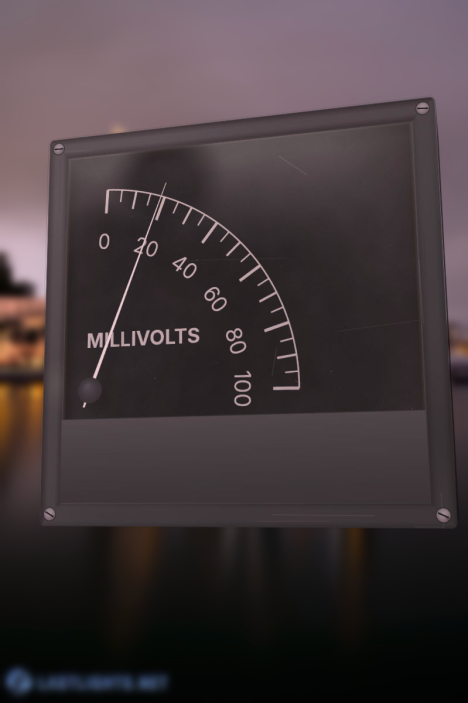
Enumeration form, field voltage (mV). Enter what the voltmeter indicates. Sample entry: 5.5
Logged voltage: 20
